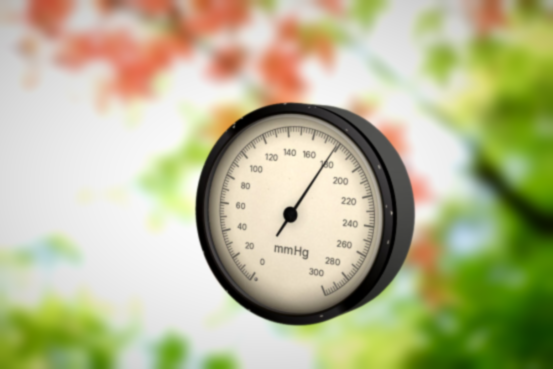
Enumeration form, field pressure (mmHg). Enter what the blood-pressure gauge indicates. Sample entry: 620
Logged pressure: 180
